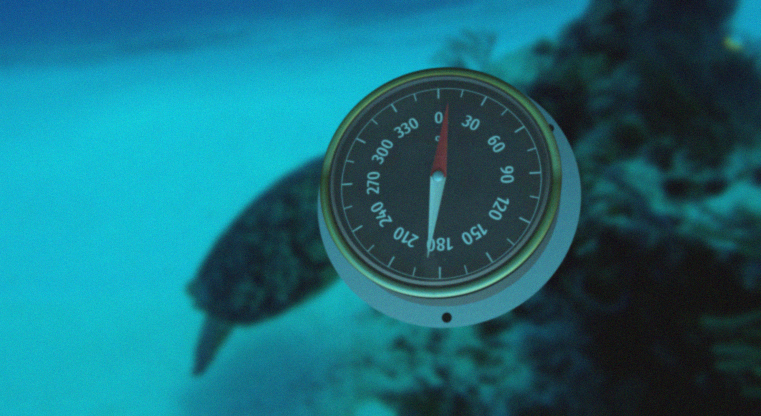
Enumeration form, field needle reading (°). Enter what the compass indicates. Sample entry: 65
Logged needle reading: 7.5
